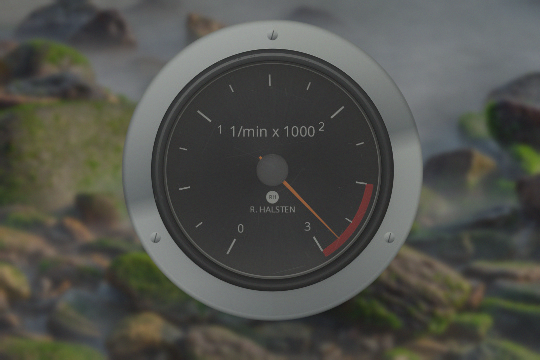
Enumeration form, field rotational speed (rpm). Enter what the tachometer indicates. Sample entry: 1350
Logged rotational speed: 2875
